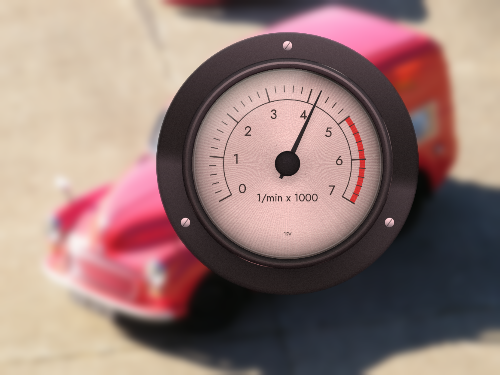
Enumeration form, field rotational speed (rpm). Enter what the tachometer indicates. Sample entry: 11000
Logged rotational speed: 4200
